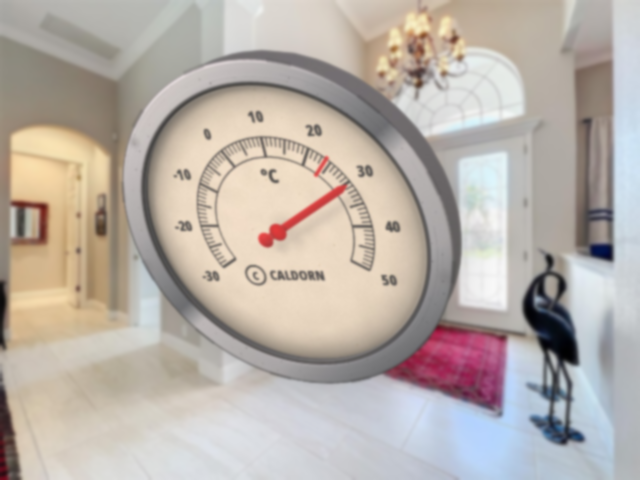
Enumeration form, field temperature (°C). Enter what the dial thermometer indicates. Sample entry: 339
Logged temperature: 30
